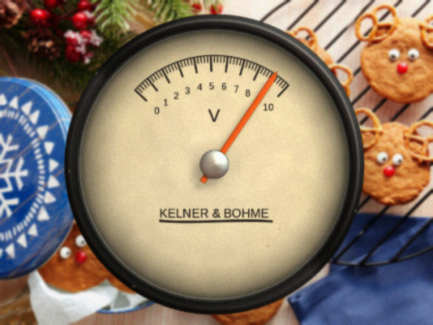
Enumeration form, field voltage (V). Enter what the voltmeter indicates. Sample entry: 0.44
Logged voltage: 9
